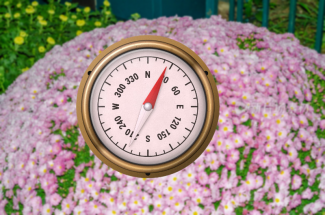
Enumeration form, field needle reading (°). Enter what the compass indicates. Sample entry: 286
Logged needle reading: 25
